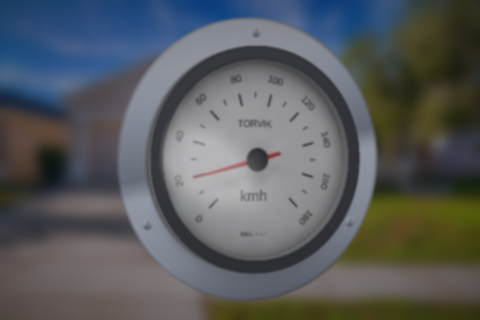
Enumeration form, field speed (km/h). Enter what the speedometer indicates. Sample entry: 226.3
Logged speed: 20
